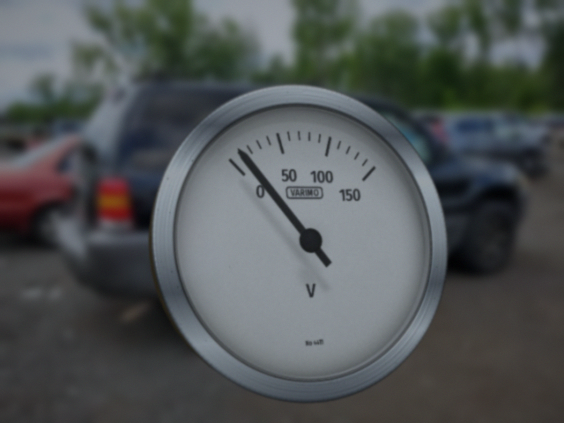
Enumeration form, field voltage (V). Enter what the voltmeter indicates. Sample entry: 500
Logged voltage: 10
